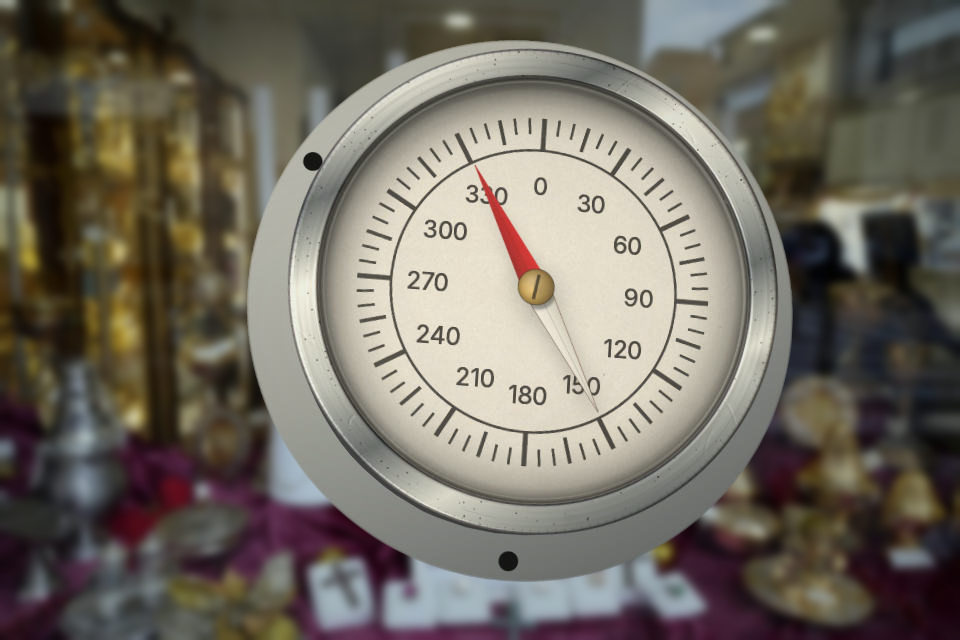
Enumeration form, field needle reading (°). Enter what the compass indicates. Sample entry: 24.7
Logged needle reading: 330
